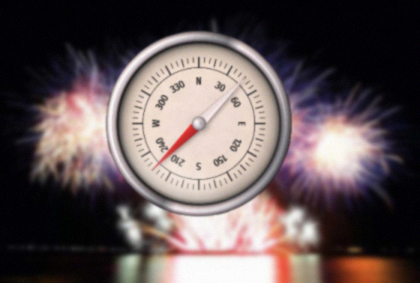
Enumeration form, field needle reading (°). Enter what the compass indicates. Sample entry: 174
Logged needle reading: 225
